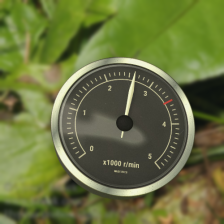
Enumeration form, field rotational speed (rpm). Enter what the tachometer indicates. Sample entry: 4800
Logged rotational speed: 2600
